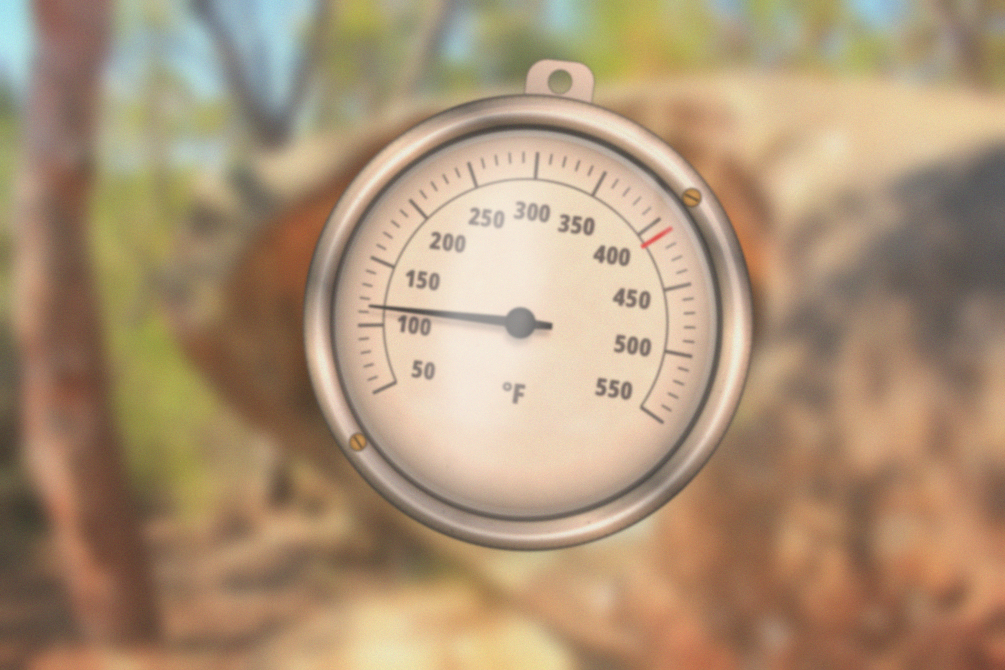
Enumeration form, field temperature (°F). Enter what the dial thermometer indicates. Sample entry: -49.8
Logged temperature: 115
